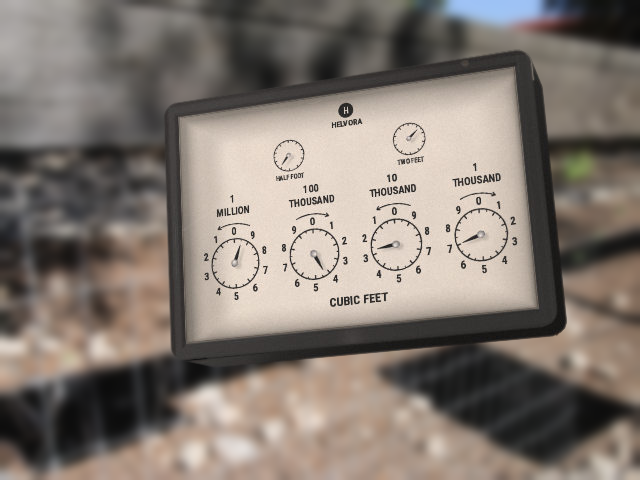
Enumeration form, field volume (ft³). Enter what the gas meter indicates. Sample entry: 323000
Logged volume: 942700
